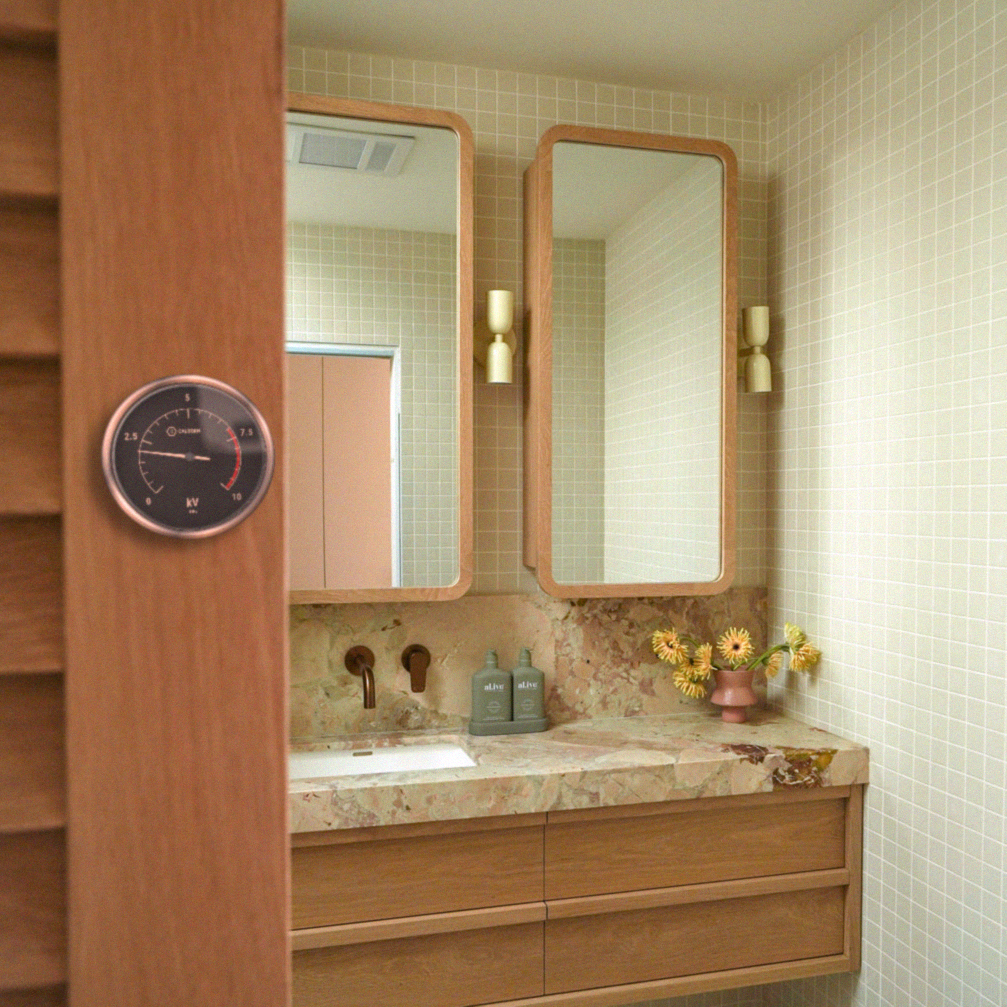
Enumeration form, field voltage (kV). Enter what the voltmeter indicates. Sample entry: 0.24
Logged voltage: 2
